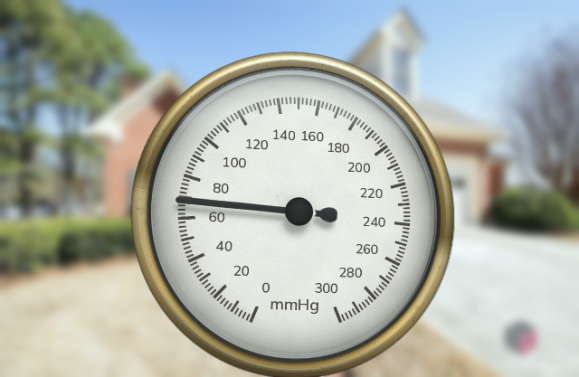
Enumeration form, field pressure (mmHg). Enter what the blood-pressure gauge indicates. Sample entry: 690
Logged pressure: 68
